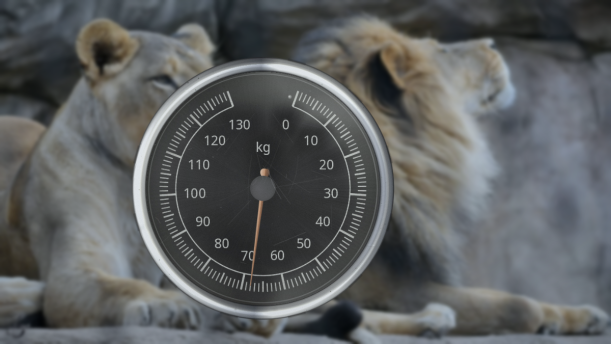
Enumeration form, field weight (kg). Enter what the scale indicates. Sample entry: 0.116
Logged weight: 68
